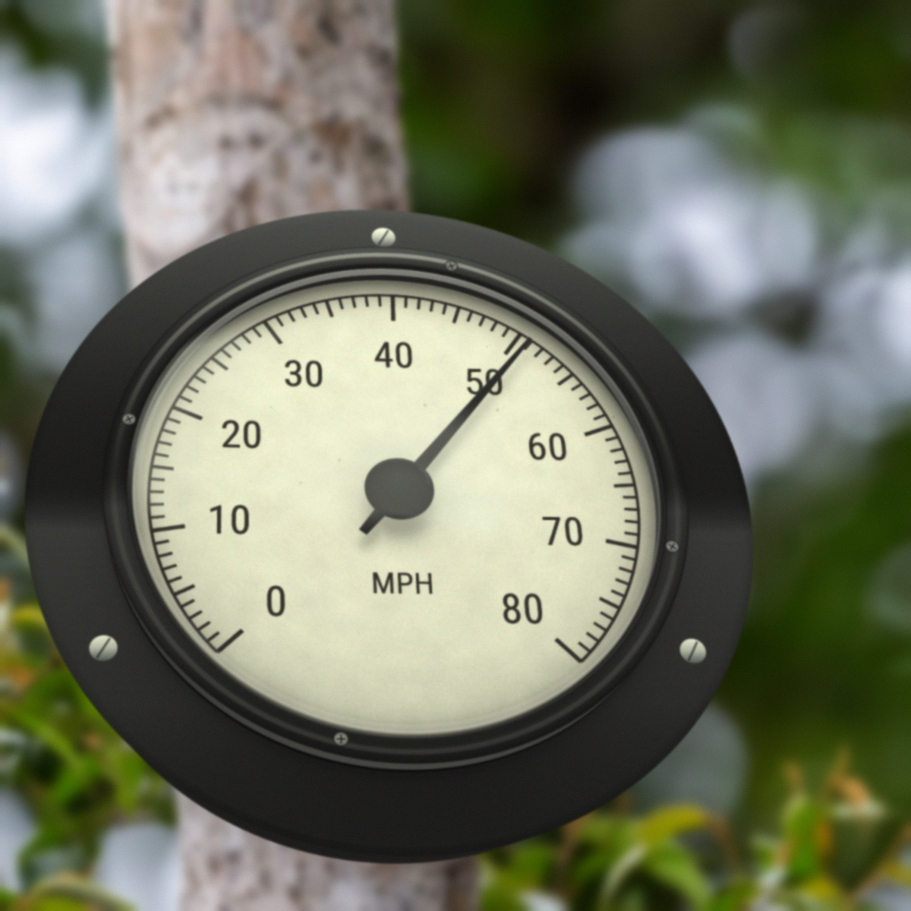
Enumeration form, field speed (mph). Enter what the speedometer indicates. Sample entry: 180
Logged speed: 51
